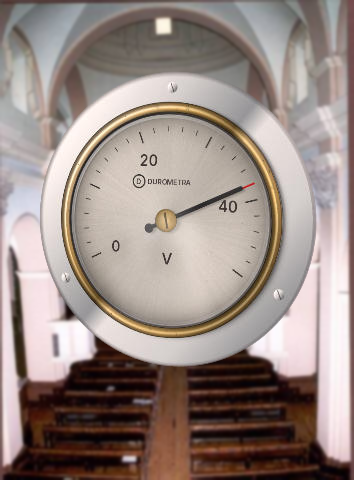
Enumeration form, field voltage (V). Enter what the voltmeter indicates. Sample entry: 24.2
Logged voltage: 38
